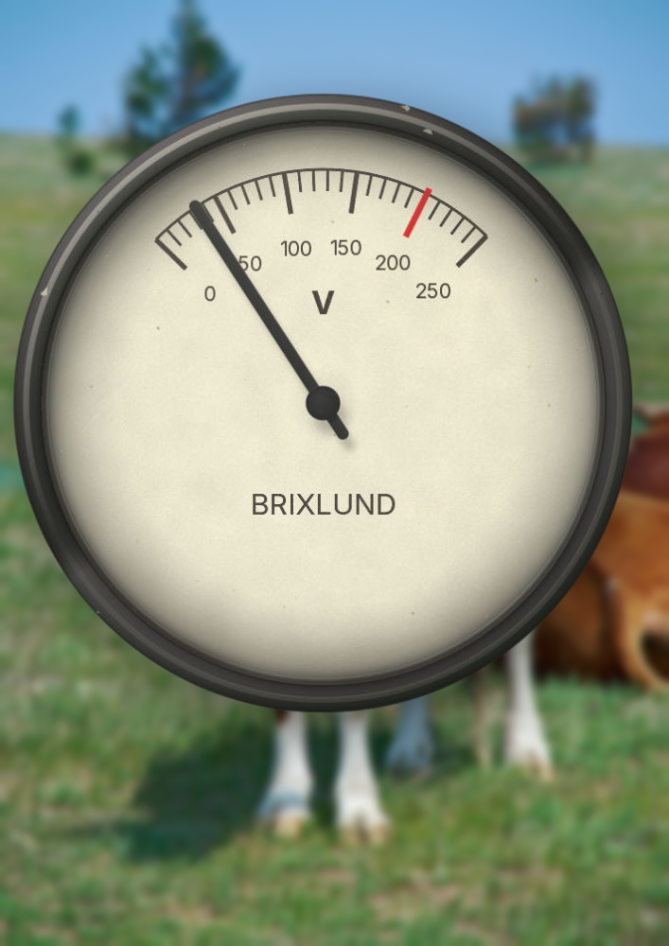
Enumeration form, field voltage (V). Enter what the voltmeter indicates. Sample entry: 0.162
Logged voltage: 35
